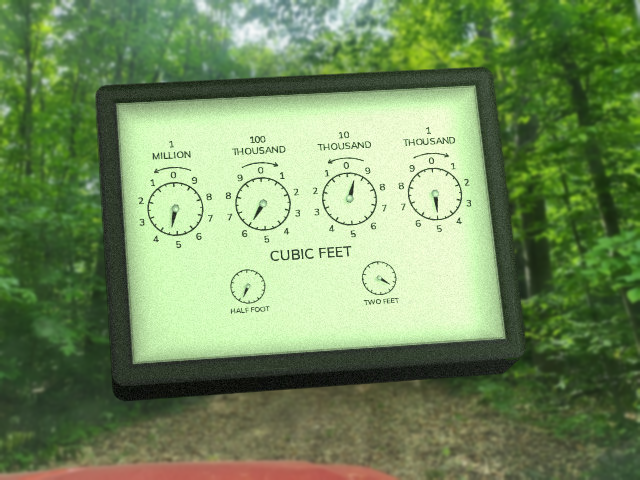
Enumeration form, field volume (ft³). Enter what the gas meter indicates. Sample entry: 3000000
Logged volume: 459500
